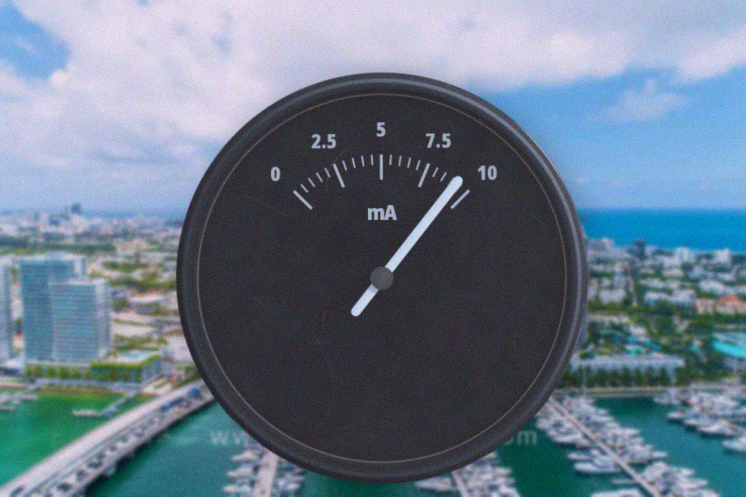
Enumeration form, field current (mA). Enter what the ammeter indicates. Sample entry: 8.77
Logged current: 9.25
